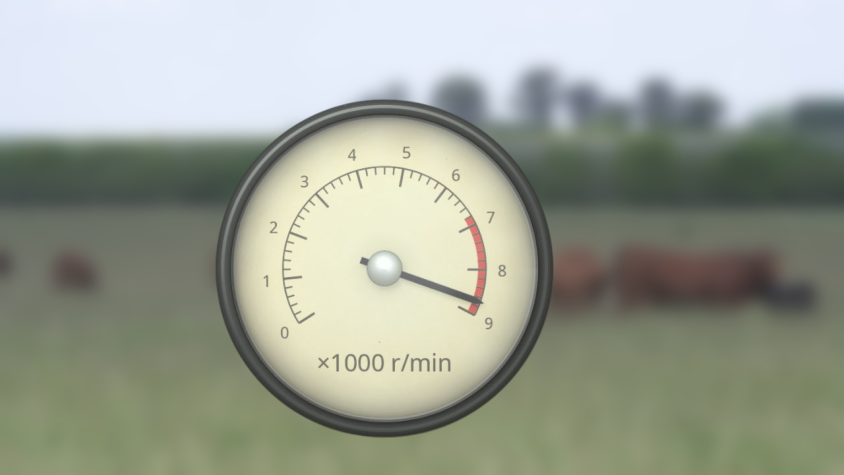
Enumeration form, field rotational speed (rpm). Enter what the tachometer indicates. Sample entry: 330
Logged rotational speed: 8700
